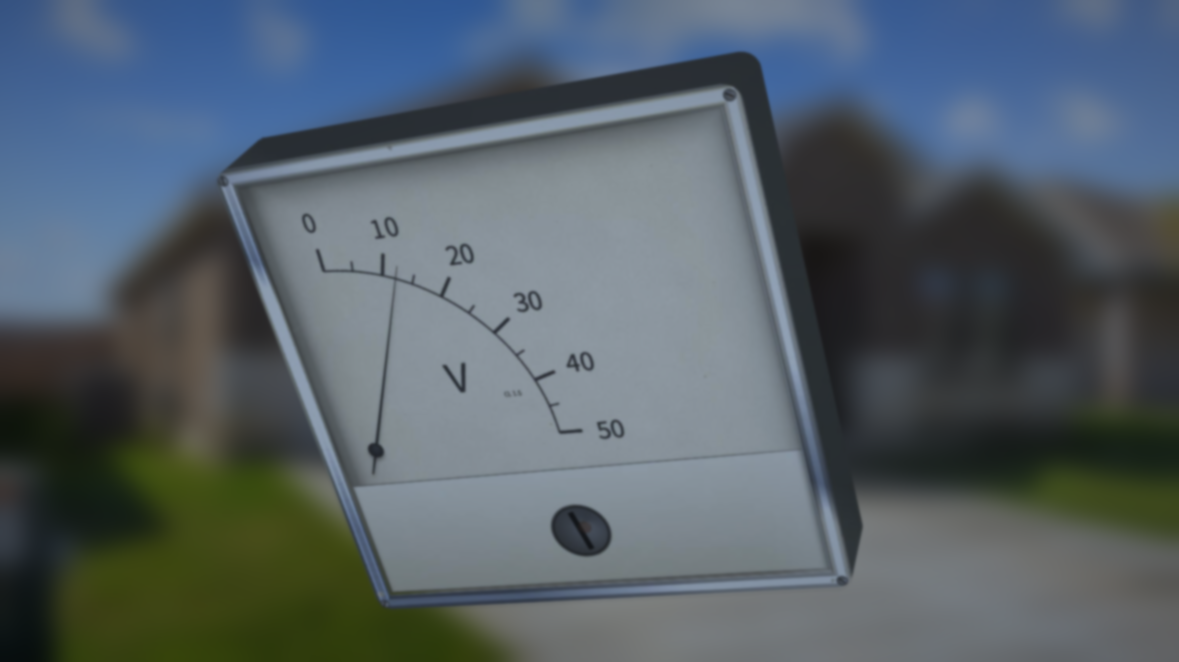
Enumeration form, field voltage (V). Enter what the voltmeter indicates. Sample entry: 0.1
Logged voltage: 12.5
